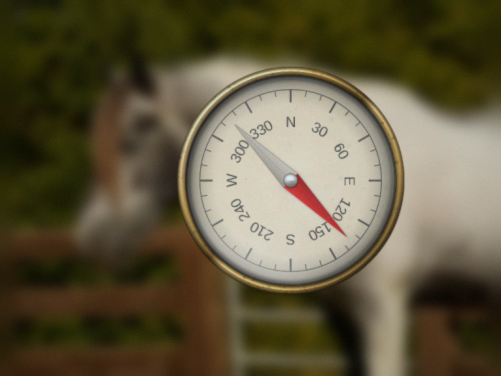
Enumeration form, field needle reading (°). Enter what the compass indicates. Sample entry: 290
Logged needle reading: 135
